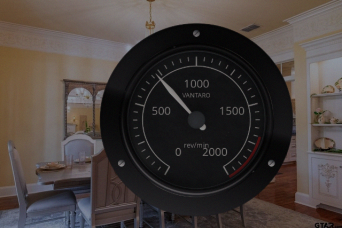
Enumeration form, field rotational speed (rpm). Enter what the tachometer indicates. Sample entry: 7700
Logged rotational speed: 725
